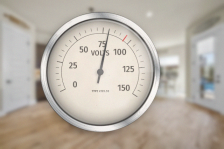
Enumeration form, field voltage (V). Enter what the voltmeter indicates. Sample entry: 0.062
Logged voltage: 80
